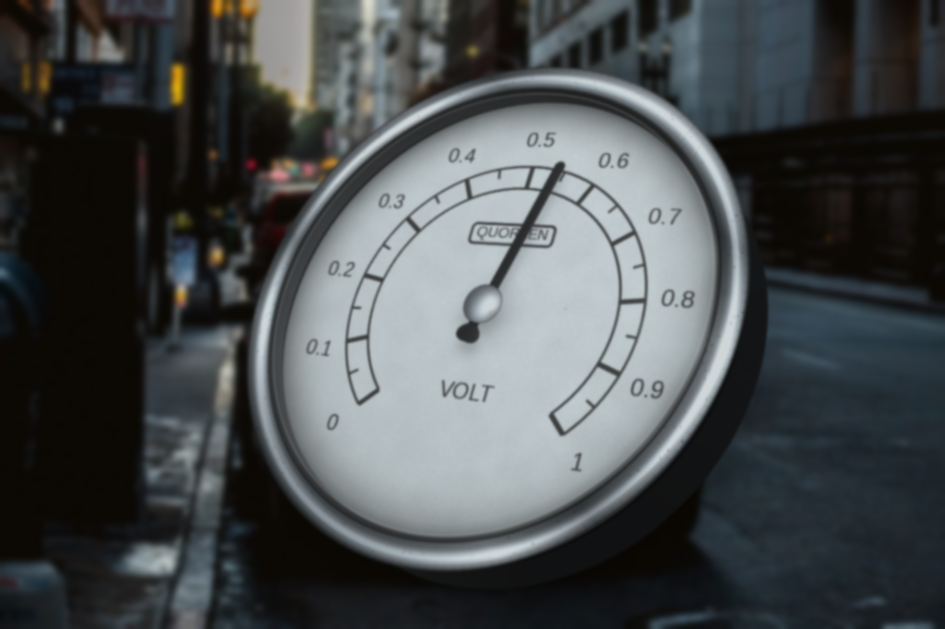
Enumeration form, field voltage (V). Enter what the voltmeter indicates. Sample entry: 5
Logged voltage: 0.55
